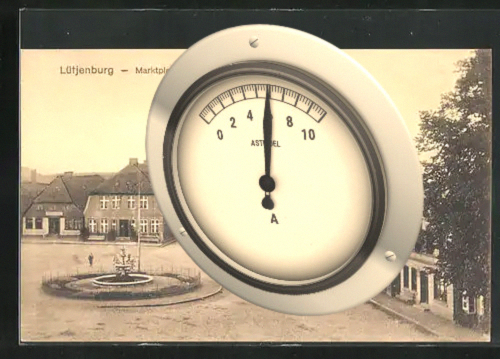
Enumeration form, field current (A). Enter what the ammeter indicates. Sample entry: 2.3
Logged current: 6
